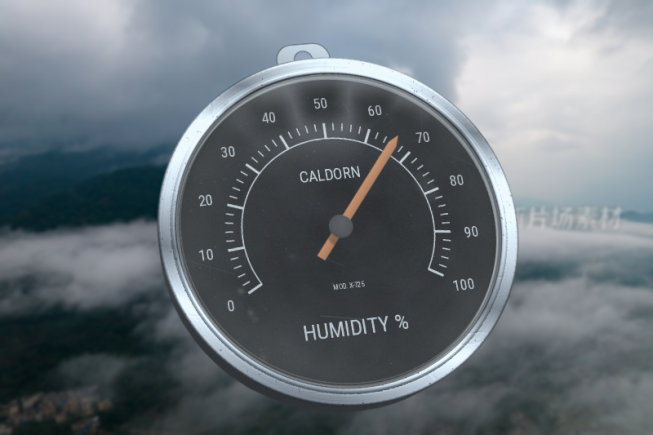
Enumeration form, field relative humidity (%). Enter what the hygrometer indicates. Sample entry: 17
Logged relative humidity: 66
